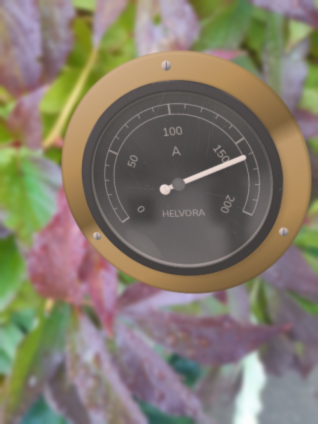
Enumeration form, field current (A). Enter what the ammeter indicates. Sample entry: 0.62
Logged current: 160
